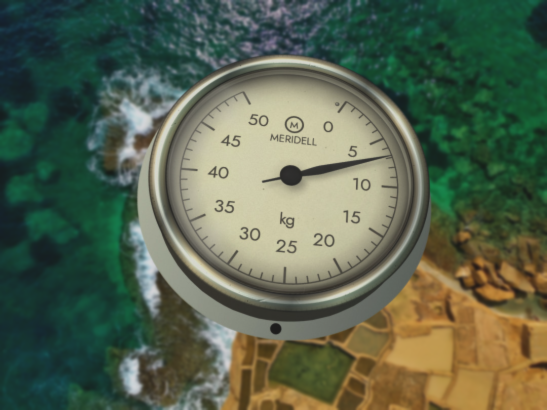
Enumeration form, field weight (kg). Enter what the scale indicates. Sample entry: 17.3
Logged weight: 7
